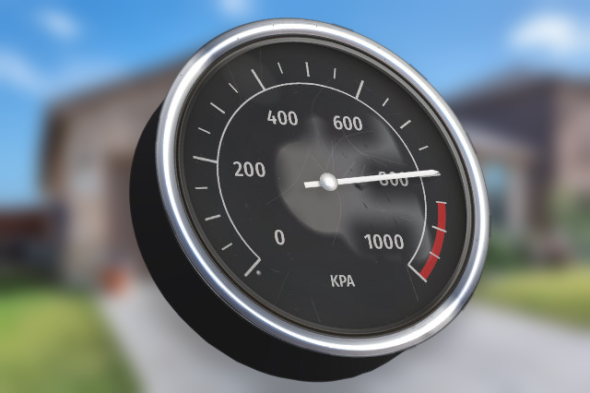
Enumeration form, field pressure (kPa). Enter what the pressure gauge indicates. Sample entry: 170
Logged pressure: 800
